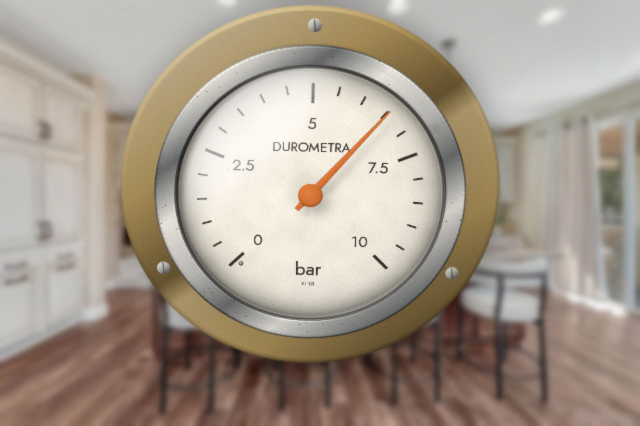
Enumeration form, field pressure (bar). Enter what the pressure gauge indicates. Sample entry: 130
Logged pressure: 6.5
